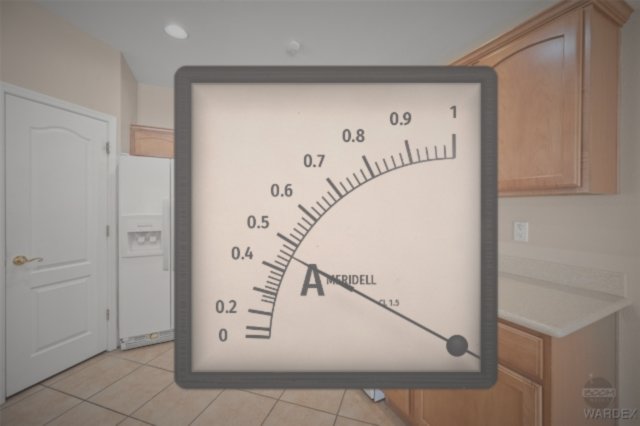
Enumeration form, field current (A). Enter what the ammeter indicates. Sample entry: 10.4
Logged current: 0.46
